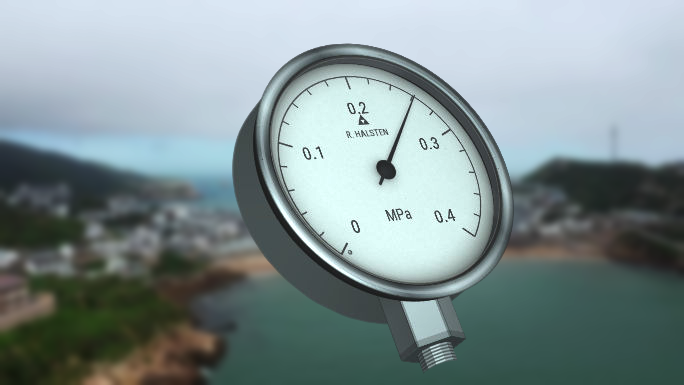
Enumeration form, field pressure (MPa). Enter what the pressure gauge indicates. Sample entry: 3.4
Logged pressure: 0.26
